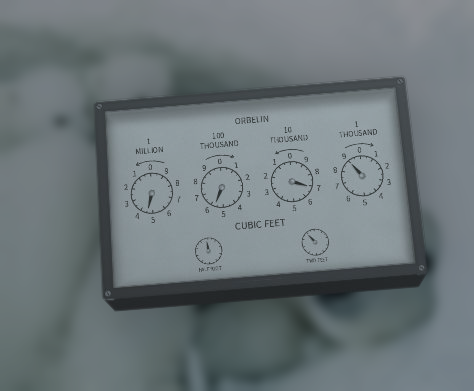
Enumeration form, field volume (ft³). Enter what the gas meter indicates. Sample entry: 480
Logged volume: 456900
